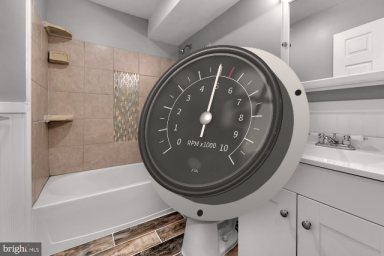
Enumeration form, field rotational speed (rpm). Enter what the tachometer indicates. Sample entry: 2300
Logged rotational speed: 5000
